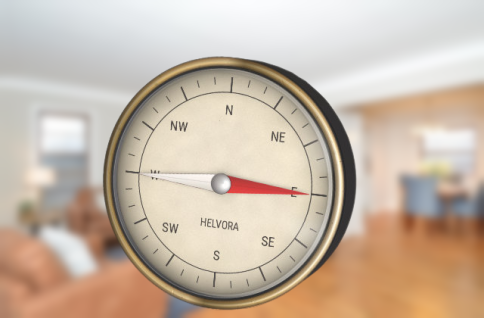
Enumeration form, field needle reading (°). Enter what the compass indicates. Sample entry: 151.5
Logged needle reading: 90
